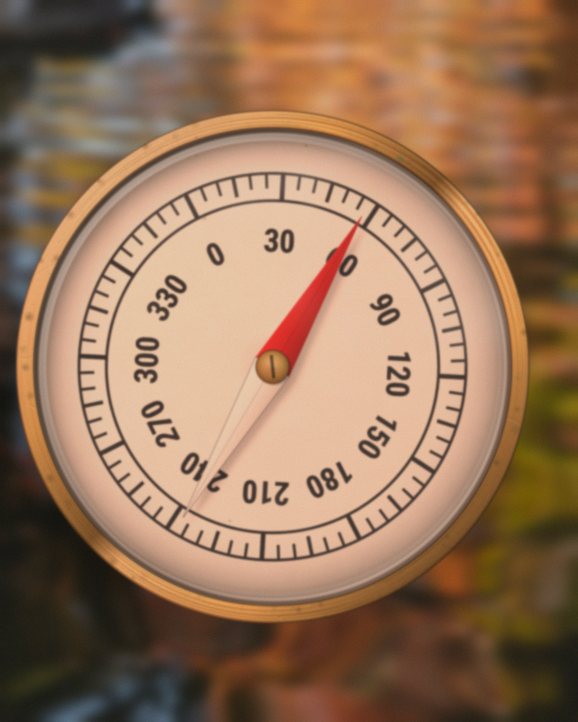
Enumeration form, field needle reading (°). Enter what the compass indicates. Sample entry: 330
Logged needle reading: 57.5
